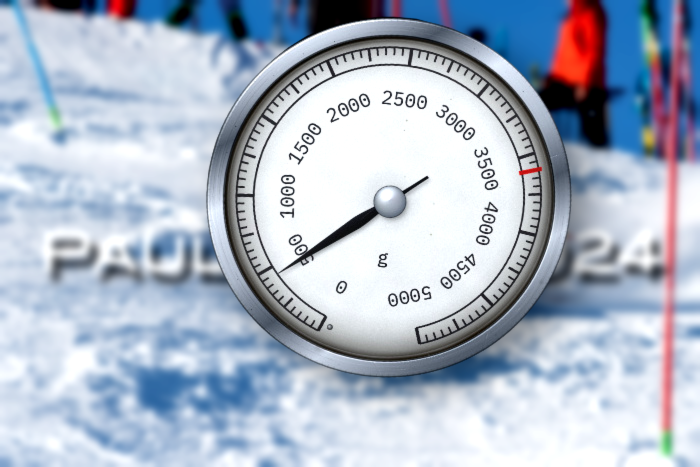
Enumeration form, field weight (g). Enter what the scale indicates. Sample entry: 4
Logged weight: 450
